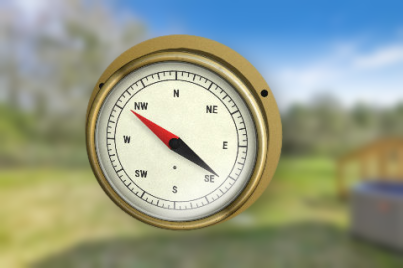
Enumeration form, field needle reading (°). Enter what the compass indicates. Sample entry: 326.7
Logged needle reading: 305
